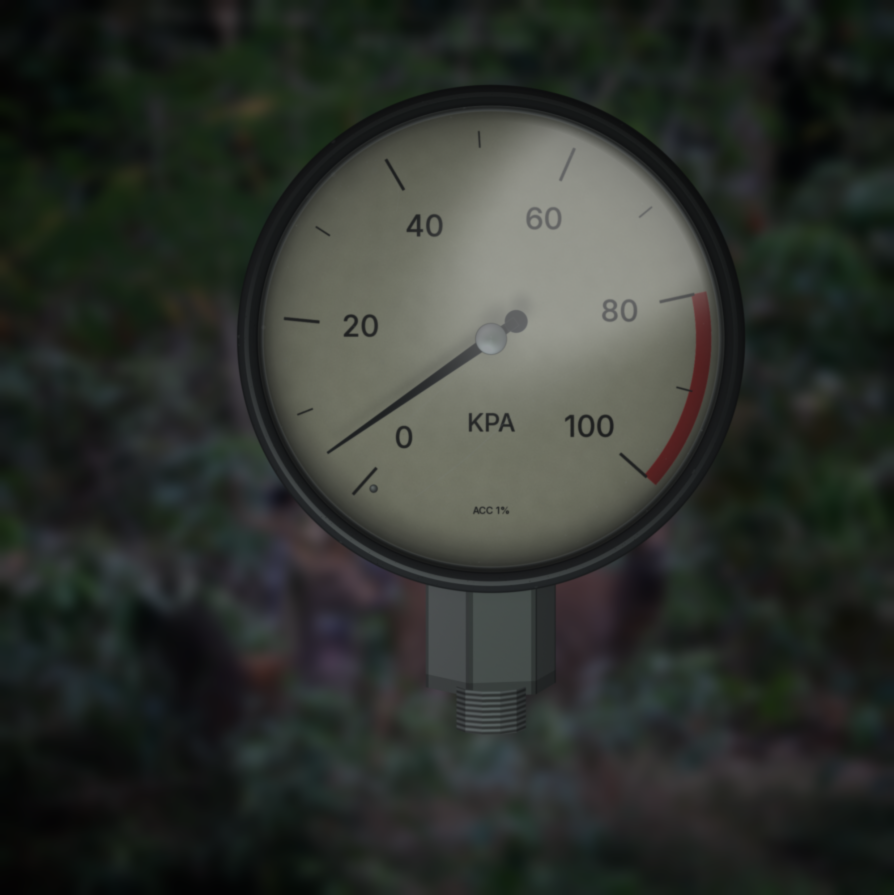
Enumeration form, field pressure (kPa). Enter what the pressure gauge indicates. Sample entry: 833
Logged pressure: 5
